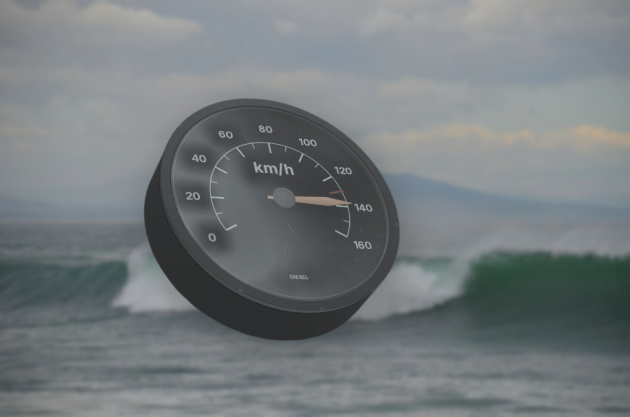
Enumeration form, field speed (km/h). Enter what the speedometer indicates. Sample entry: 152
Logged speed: 140
